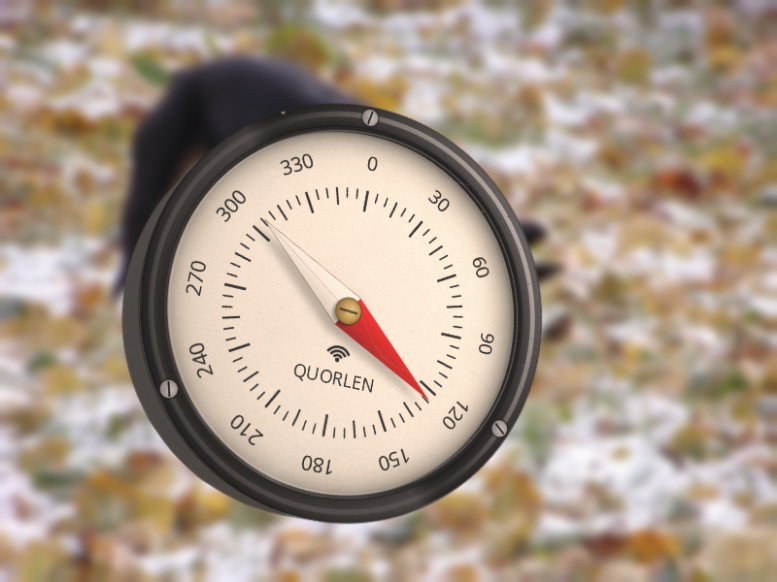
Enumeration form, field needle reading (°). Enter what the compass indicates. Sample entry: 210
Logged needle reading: 125
